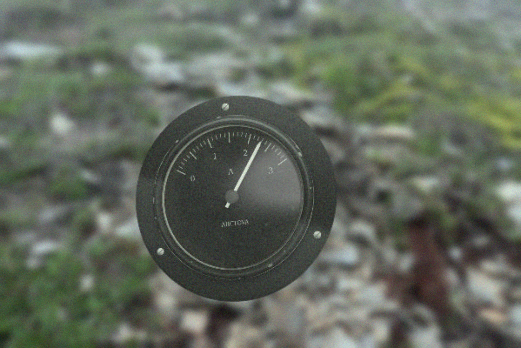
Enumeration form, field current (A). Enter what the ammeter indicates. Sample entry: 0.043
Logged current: 2.3
